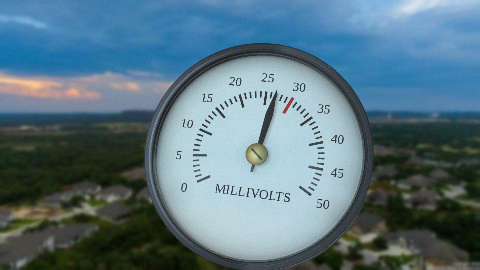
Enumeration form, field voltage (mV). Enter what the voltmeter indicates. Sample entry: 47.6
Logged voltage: 27
